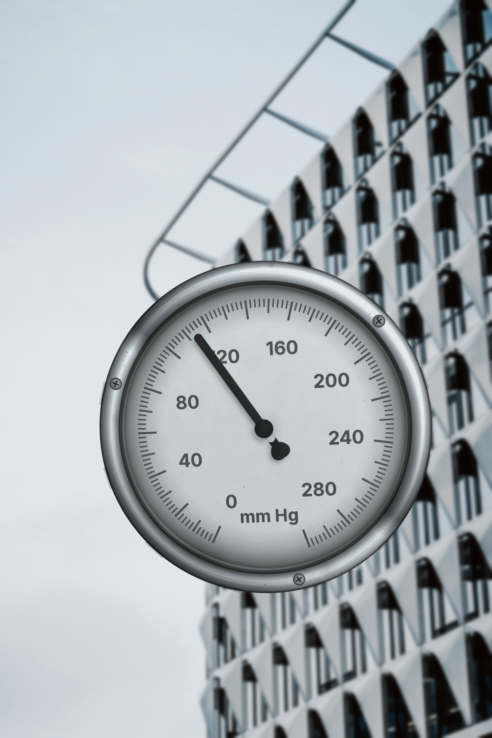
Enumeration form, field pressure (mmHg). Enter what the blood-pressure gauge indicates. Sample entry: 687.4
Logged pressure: 114
